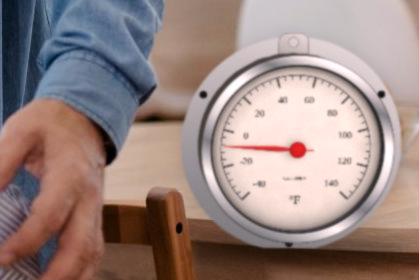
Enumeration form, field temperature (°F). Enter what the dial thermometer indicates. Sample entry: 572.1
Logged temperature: -8
